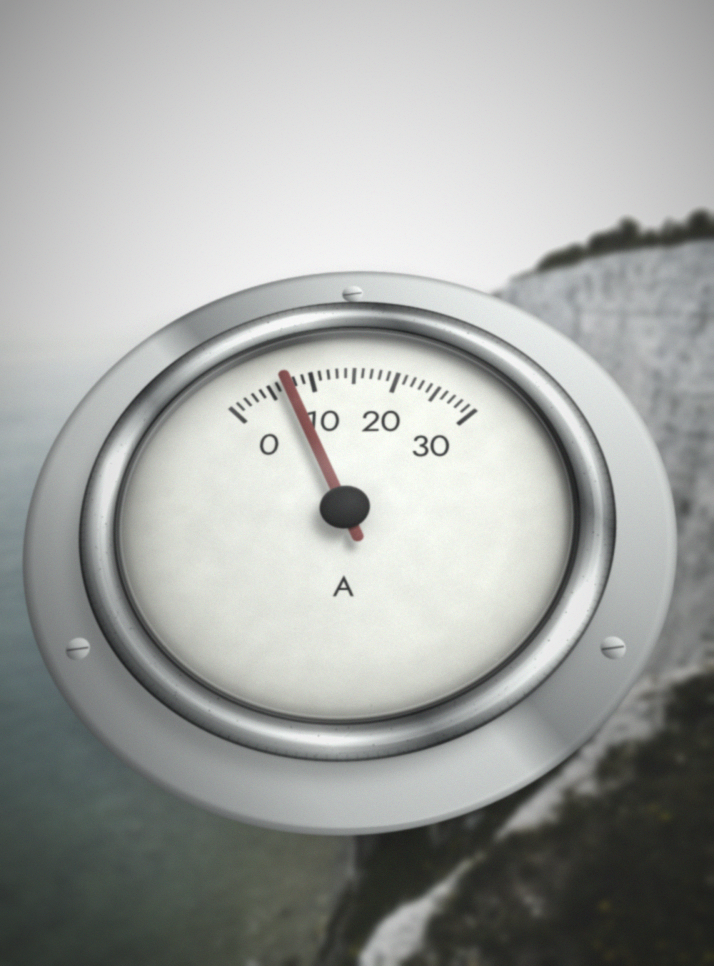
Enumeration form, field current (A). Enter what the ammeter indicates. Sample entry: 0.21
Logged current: 7
